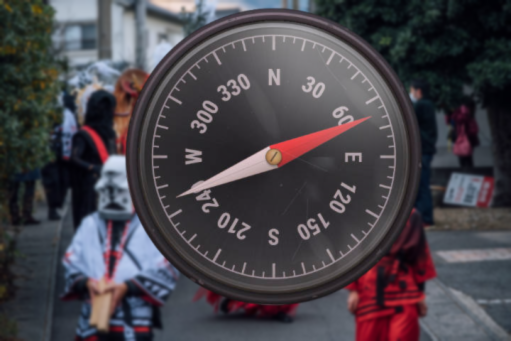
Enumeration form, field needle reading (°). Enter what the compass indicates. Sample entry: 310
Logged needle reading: 67.5
